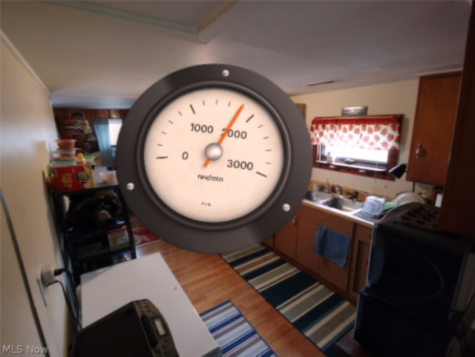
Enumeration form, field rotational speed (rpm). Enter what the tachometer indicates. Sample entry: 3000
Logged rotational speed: 1800
